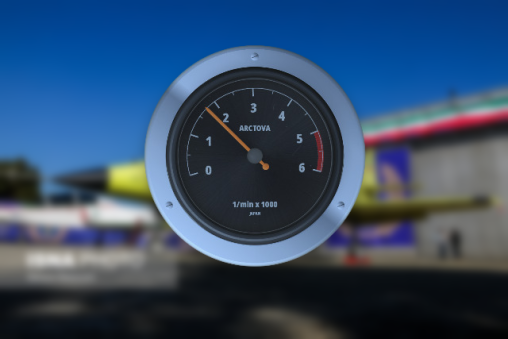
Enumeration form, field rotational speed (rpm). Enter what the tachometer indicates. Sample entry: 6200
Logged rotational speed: 1750
